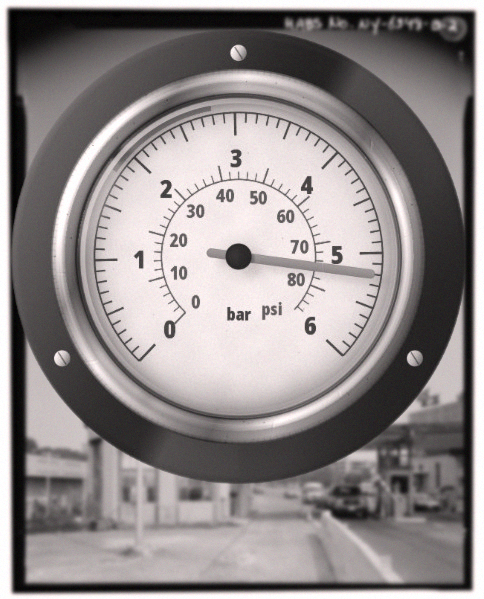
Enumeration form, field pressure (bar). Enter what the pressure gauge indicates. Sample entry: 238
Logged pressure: 5.2
